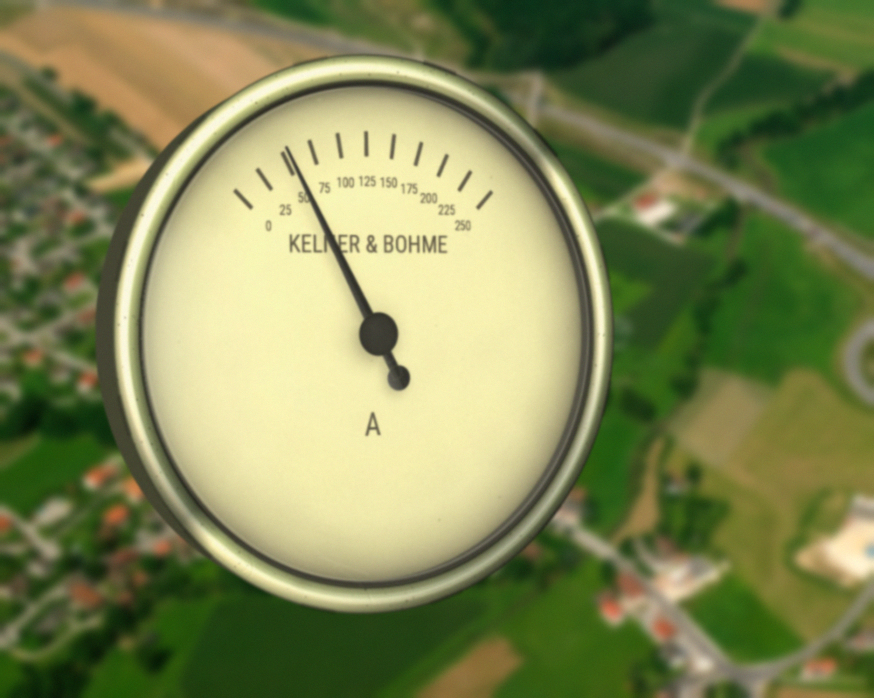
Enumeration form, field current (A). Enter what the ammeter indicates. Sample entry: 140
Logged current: 50
